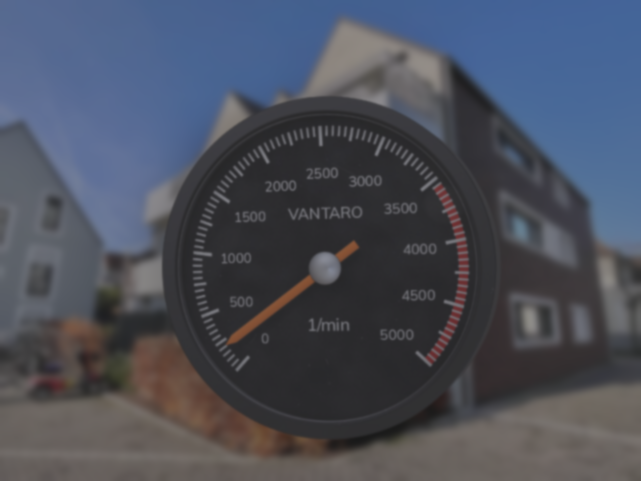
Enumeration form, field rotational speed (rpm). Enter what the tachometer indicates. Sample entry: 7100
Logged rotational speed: 200
